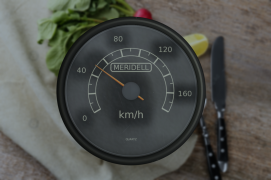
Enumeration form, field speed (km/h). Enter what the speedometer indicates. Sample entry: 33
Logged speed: 50
